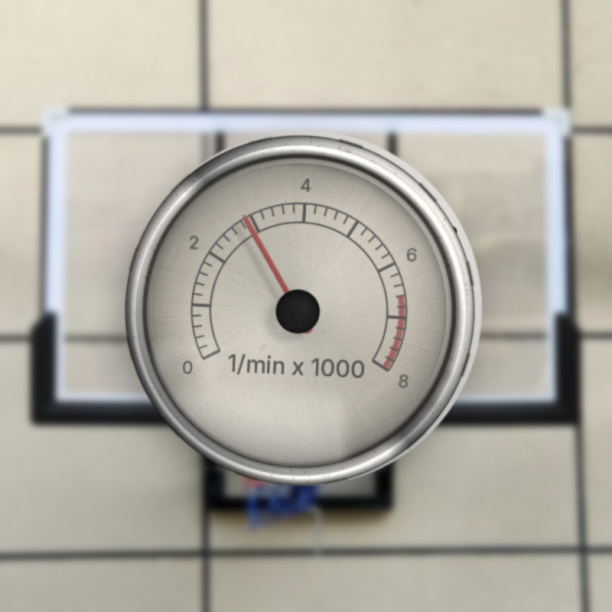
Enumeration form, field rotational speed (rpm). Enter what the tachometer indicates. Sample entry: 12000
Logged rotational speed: 2900
